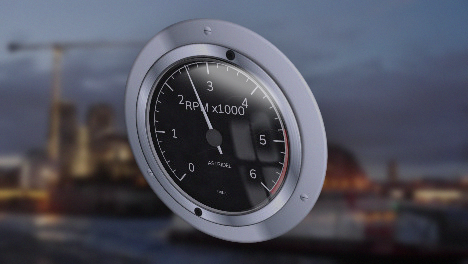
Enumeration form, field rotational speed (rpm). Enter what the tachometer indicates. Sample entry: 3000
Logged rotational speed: 2600
